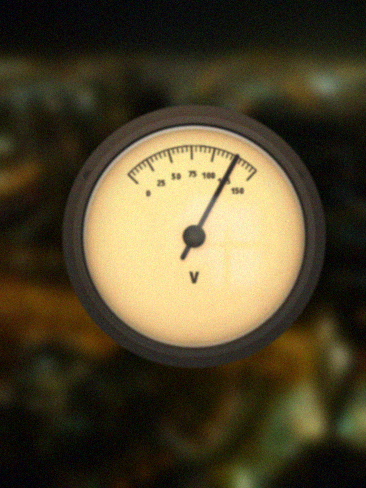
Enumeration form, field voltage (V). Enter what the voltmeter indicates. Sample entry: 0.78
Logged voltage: 125
